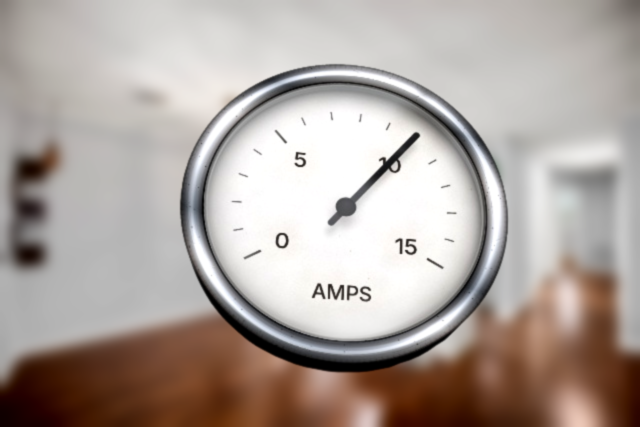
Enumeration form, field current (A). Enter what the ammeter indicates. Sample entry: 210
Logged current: 10
